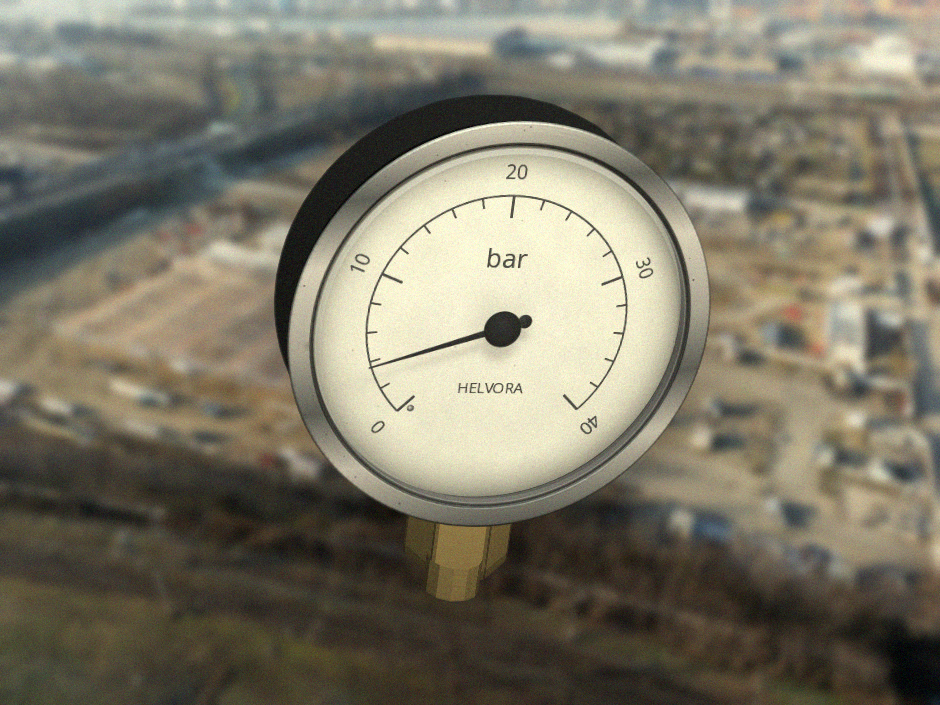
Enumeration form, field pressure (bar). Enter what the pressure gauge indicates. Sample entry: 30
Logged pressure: 4
